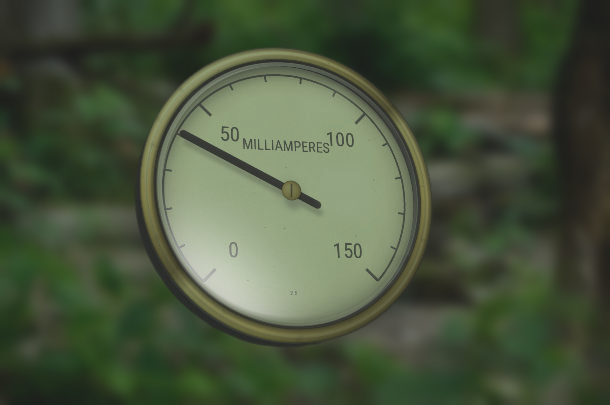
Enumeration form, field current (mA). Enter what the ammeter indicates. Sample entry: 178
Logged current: 40
